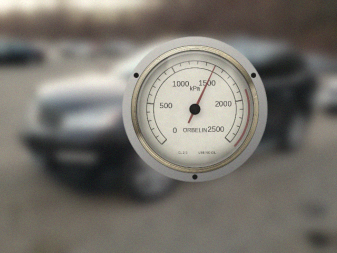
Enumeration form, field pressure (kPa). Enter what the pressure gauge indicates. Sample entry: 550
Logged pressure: 1500
